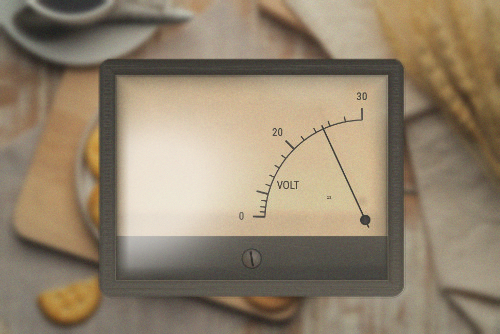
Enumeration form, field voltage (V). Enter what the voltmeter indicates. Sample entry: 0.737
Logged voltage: 25
